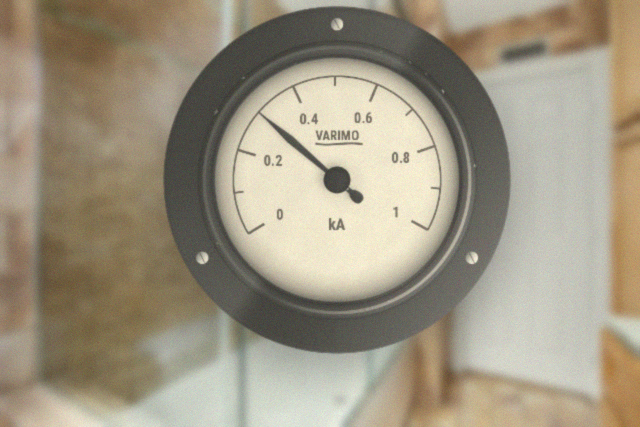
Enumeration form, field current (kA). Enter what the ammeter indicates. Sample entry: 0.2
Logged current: 0.3
